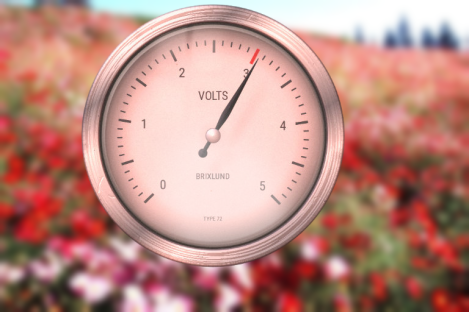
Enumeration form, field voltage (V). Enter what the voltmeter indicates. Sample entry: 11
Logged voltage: 3.05
